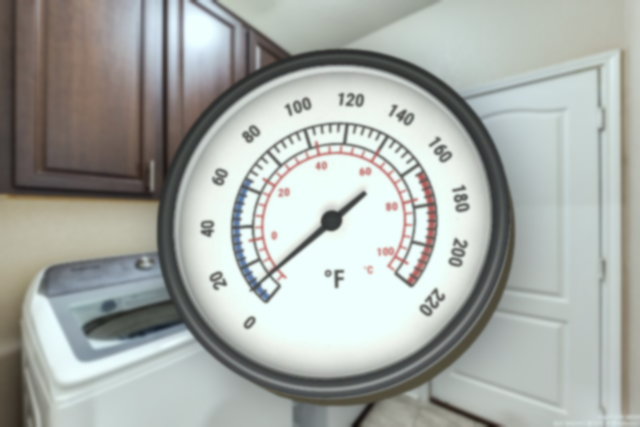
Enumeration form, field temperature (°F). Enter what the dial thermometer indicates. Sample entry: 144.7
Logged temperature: 8
